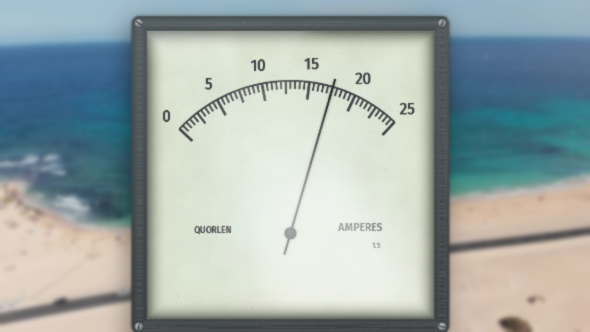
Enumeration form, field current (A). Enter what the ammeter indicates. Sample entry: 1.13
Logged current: 17.5
